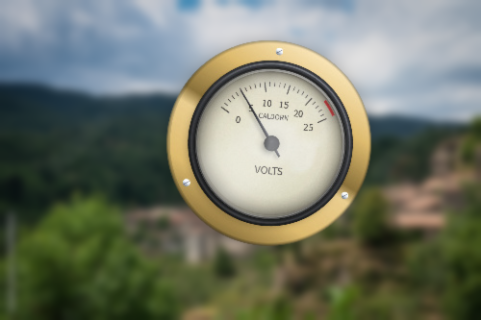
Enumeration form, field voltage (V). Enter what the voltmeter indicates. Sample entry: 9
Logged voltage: 5
